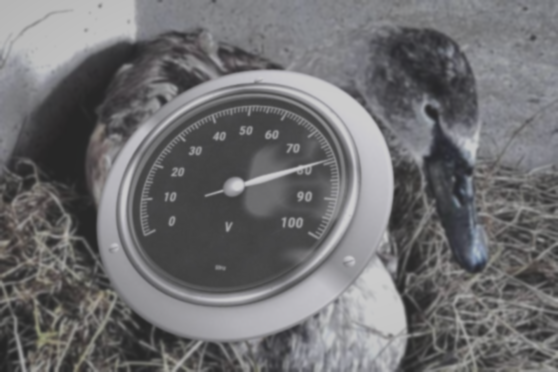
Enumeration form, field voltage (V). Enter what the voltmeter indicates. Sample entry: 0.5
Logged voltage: 80
